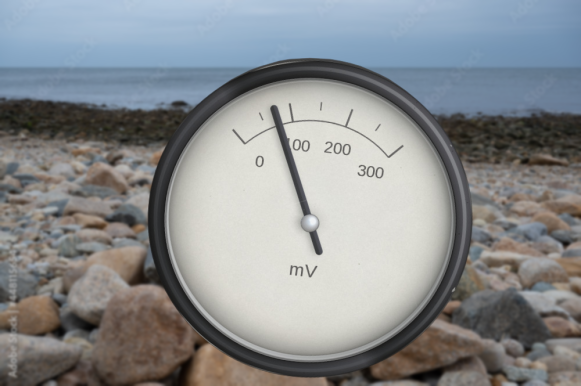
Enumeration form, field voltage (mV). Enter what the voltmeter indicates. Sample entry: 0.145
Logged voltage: 75
